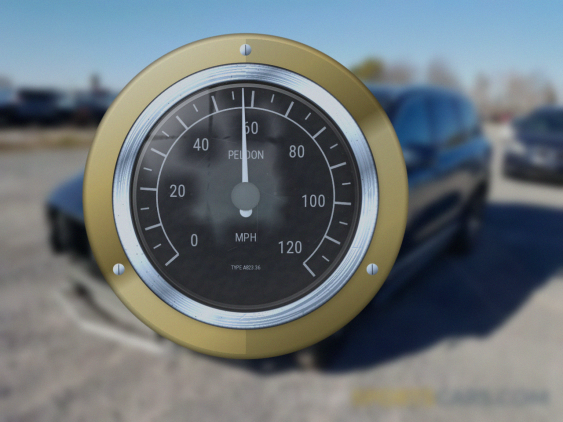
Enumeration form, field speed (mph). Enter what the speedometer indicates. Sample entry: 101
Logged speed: 57.5
